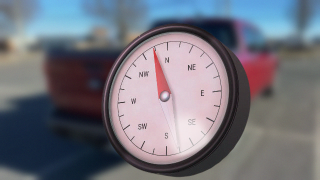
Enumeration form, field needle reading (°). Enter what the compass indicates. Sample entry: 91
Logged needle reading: 345
